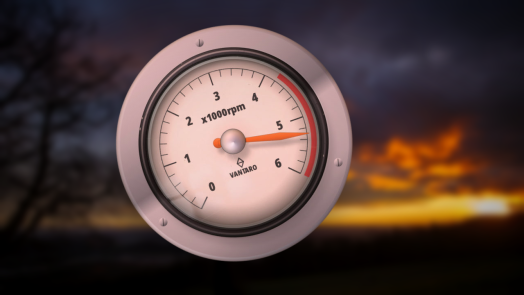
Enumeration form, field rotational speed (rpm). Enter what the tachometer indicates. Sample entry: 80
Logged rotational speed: 5300
